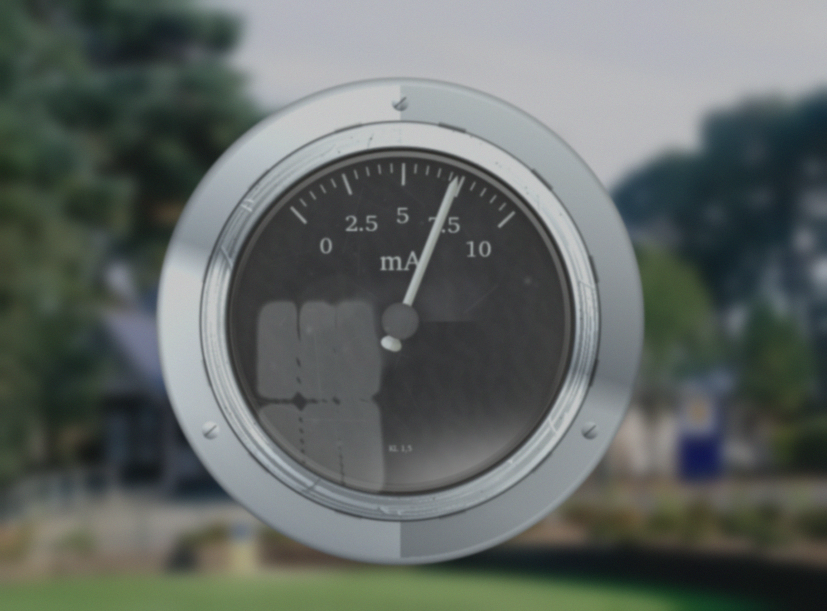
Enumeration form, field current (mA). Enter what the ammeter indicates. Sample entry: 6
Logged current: 7.25
